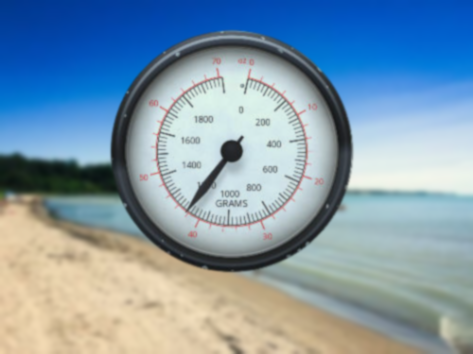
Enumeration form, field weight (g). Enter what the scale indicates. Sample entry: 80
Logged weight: 1200
